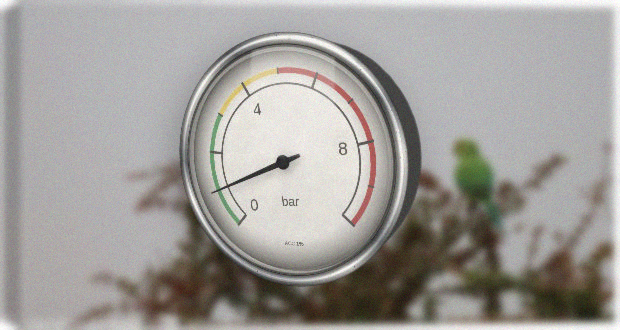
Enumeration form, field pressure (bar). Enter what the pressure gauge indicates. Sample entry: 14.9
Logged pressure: 1
